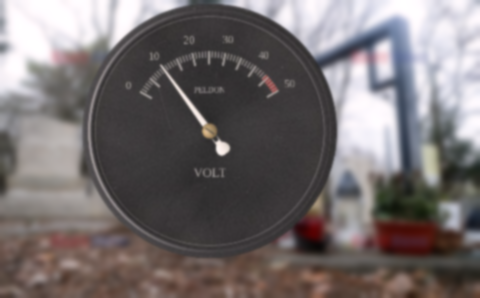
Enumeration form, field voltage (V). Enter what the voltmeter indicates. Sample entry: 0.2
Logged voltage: 10
